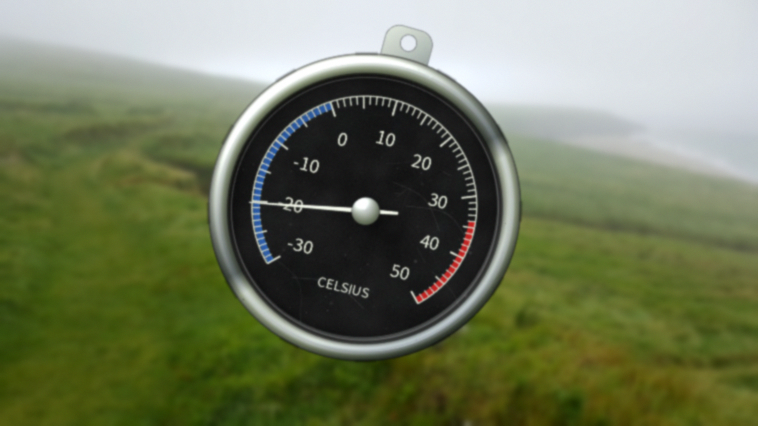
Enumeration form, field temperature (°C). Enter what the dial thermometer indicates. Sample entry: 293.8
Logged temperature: -20
